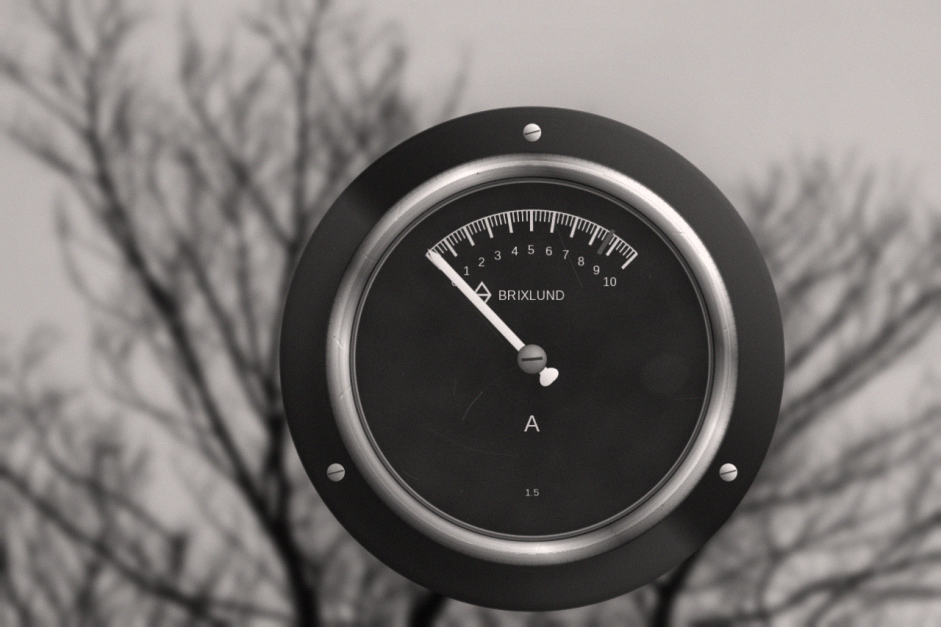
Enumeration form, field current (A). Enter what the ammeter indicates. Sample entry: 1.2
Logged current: 0.2
